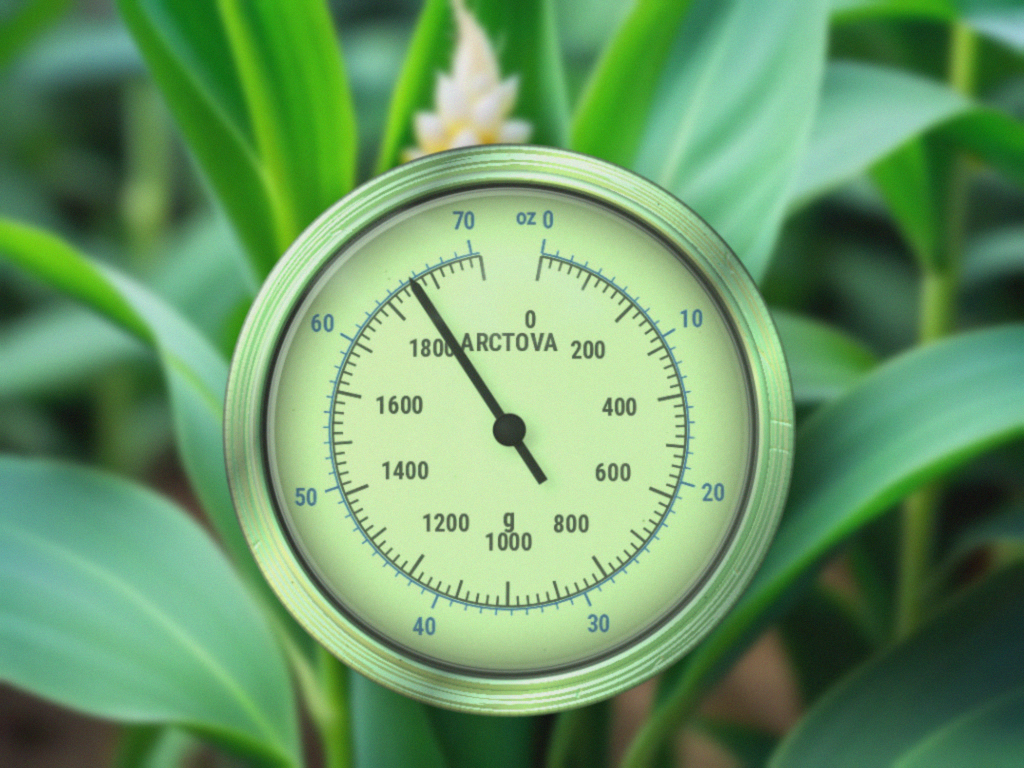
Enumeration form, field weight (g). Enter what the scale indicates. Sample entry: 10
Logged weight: 1860
